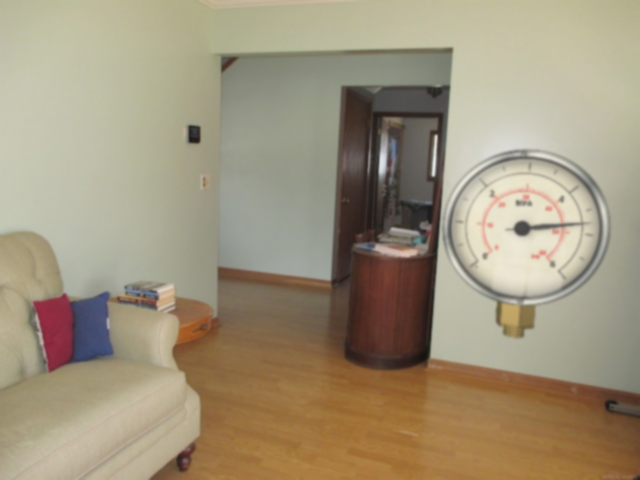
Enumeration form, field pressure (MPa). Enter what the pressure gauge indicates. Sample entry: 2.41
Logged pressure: 4.75
